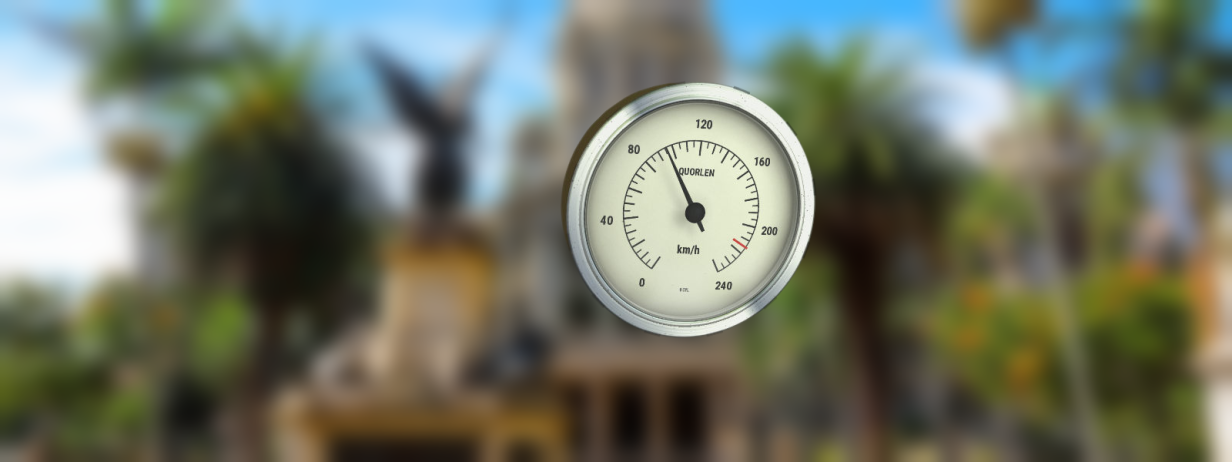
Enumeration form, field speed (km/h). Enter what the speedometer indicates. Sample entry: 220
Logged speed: 95
